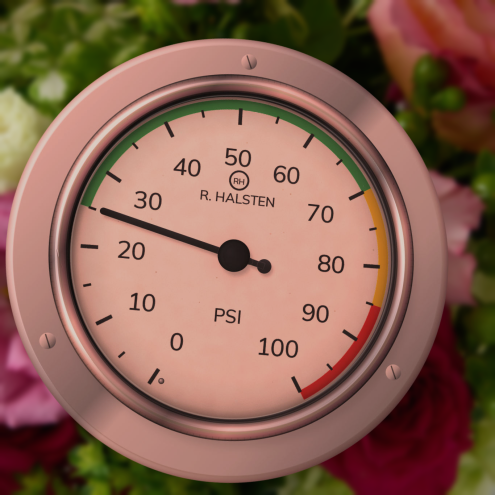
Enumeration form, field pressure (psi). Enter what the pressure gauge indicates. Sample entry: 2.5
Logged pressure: 25
